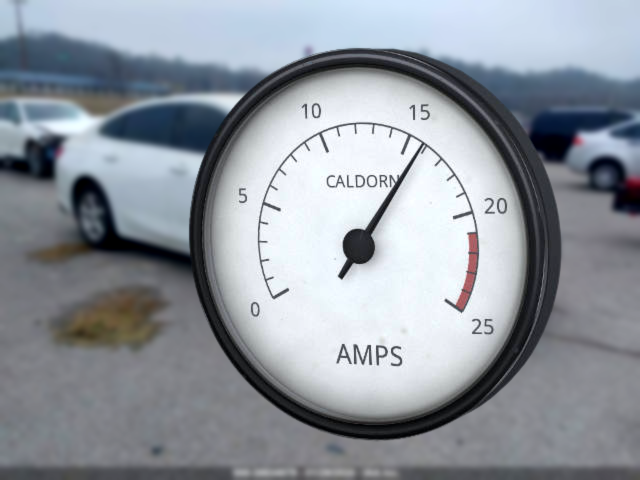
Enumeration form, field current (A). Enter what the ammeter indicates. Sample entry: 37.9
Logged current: 16
